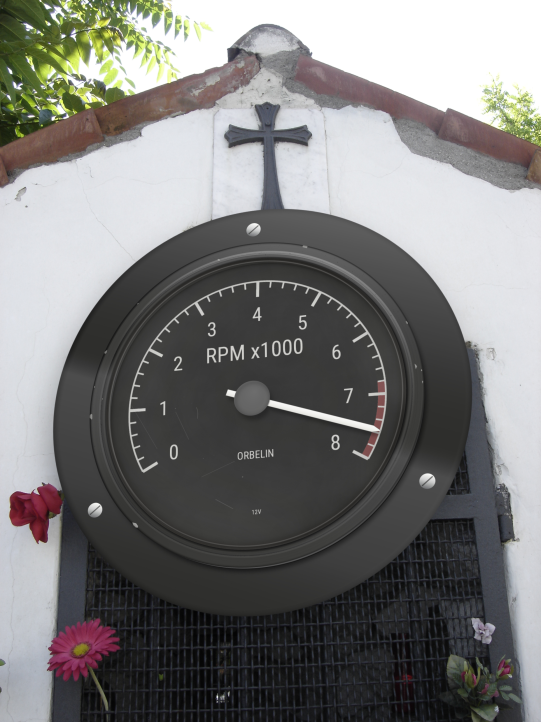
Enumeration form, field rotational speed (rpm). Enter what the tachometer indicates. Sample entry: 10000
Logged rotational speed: 7600
